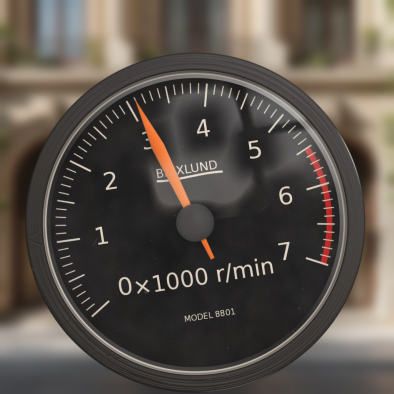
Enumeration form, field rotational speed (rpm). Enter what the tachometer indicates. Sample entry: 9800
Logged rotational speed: 3100
